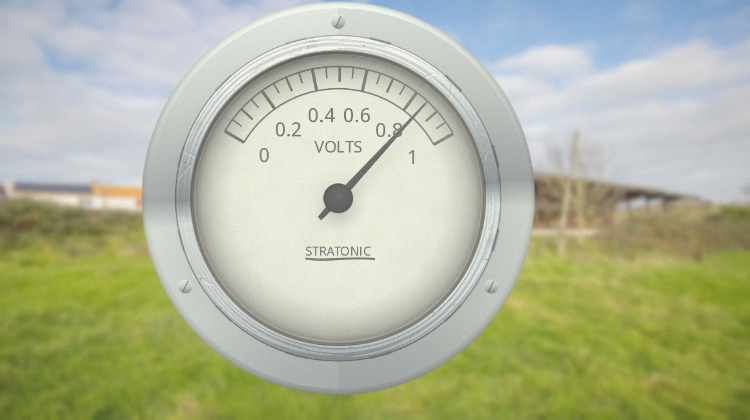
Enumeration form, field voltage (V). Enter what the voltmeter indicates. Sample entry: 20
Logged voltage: 0.85
